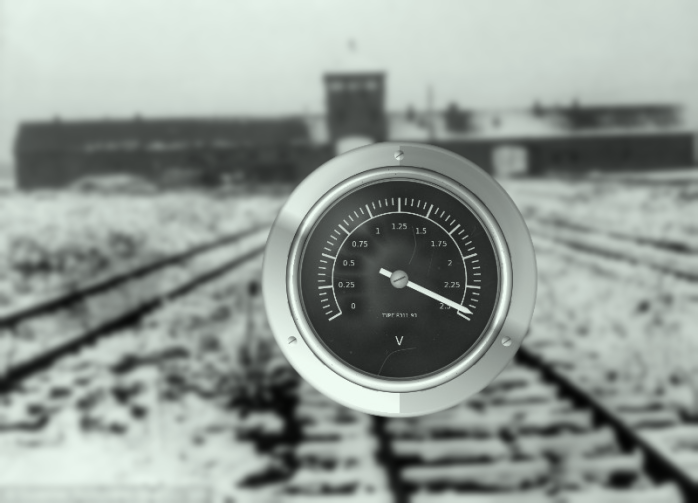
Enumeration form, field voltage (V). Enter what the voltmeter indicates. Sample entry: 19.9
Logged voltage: 2.45
